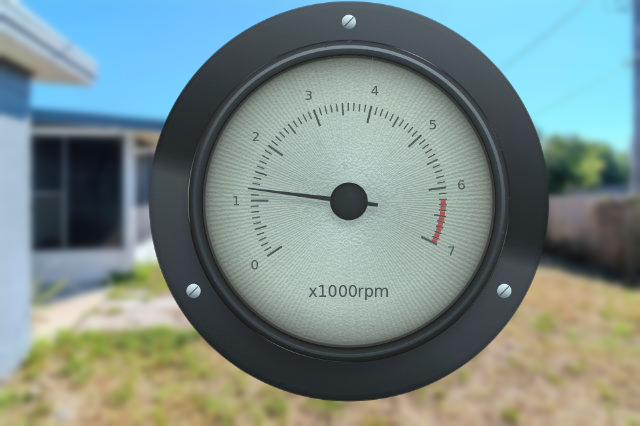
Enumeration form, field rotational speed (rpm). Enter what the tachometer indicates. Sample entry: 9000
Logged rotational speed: 1200
